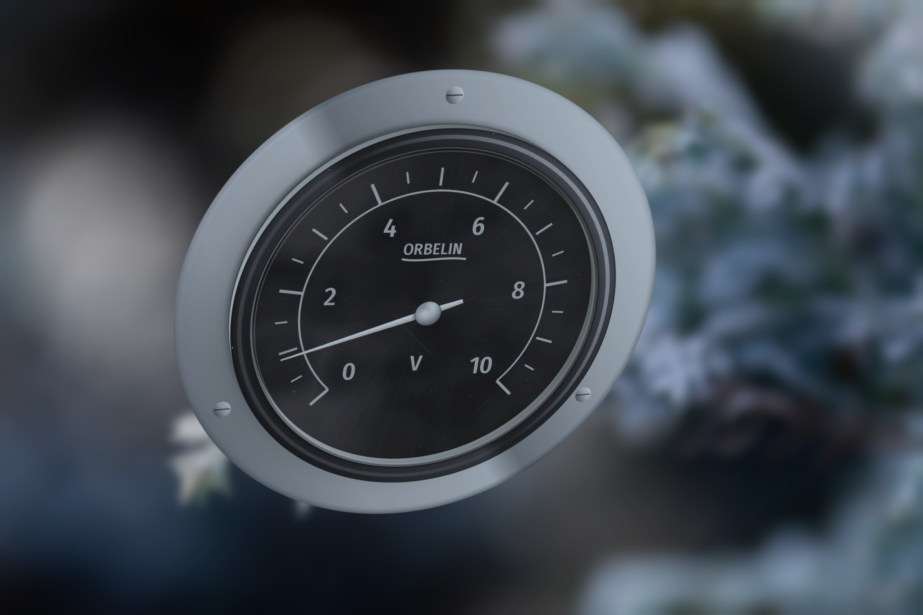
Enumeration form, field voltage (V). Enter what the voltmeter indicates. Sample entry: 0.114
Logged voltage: 1
